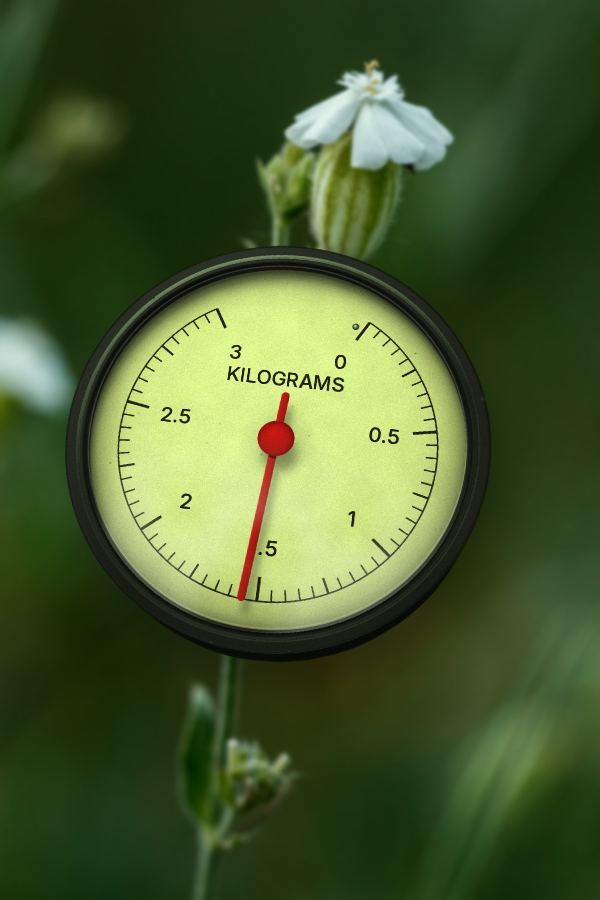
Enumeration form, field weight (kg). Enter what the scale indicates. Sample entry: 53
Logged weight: 1.55
